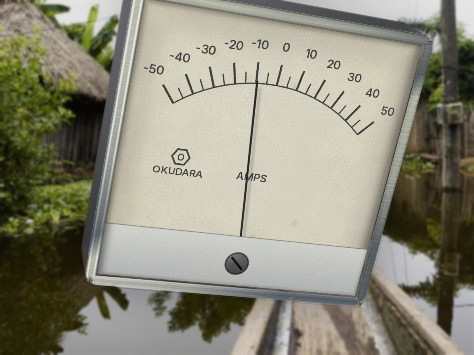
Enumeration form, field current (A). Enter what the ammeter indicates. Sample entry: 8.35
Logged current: -10
